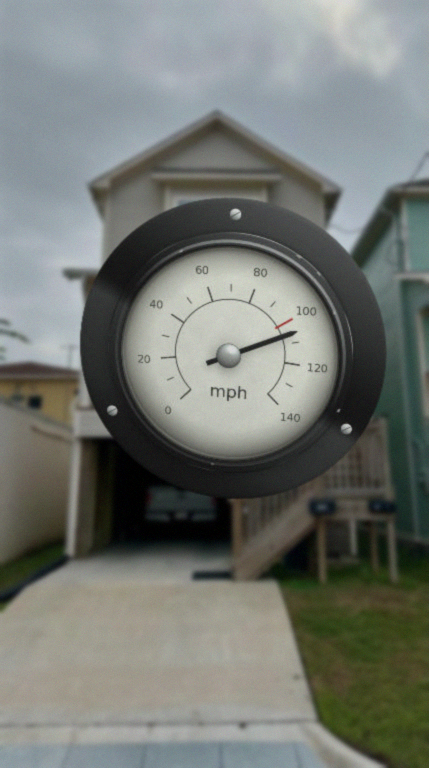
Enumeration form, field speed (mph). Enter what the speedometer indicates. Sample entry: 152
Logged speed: 105
